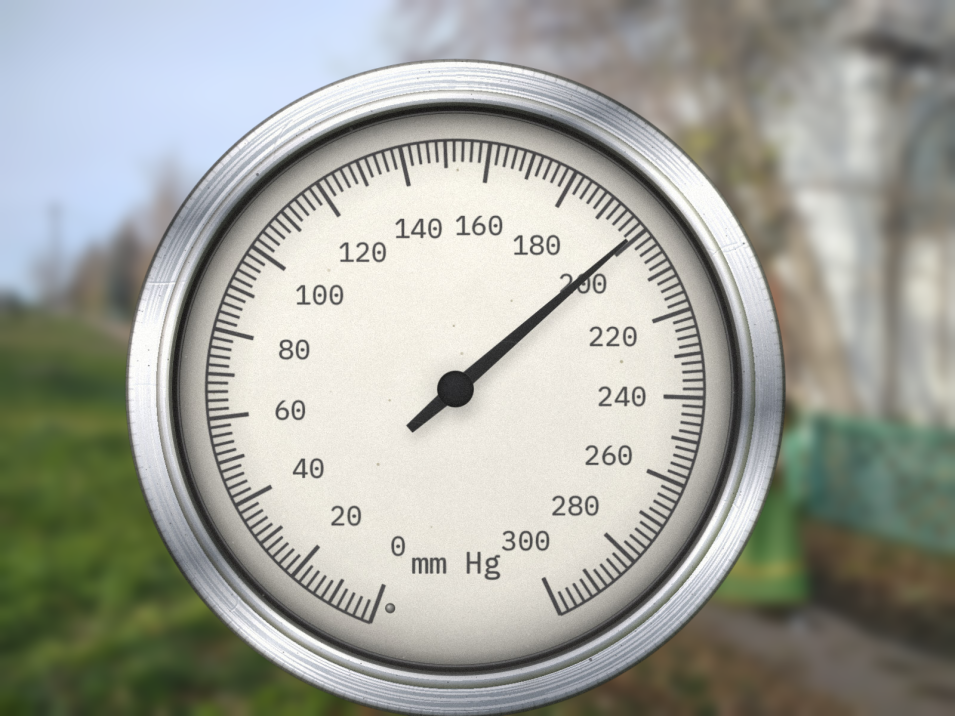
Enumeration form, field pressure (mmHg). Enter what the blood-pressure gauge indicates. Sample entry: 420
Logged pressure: 199
